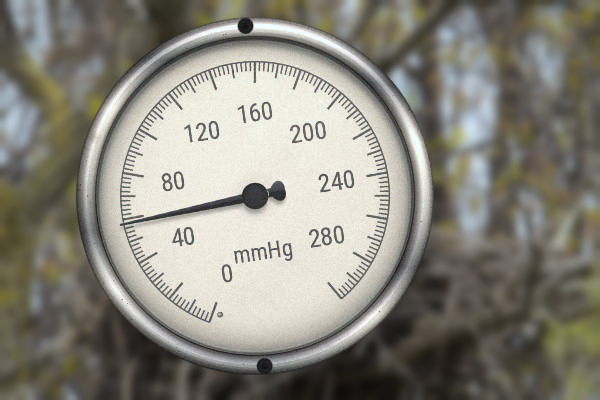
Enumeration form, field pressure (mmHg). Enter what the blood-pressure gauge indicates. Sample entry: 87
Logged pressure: 58
